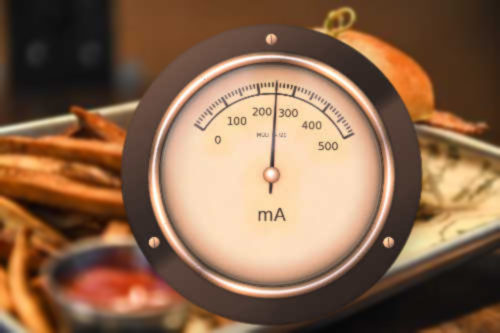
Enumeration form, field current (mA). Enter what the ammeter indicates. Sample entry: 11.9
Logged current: 250
